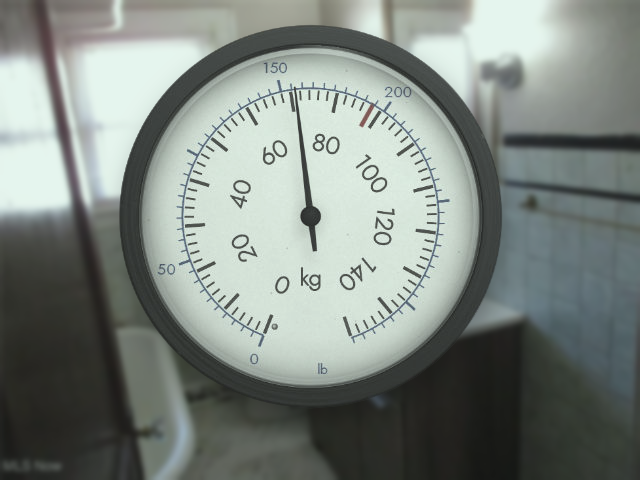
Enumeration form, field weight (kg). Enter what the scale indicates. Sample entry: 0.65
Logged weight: 71
